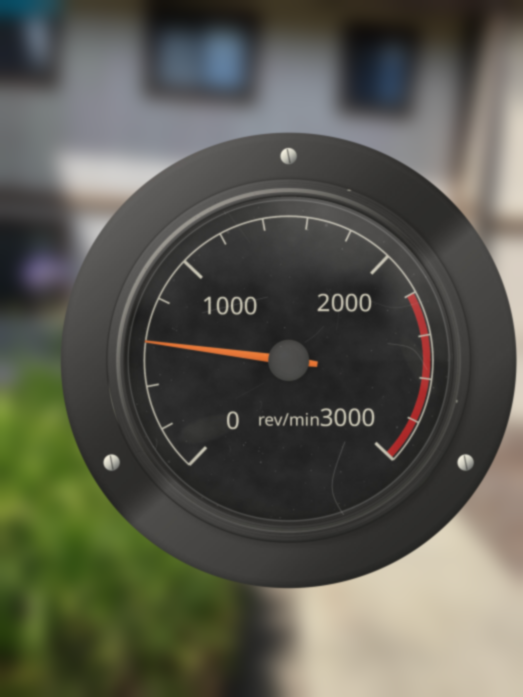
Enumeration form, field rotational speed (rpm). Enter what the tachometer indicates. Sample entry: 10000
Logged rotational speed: 600
